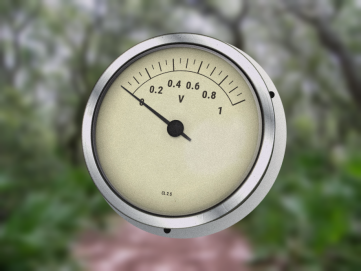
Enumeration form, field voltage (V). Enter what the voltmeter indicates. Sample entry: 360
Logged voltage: 0
